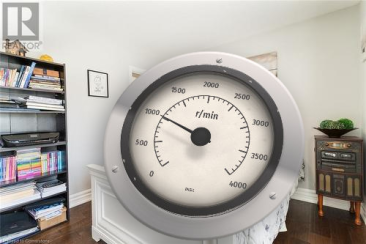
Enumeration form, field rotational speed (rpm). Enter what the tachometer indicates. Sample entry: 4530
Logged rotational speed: 1000
